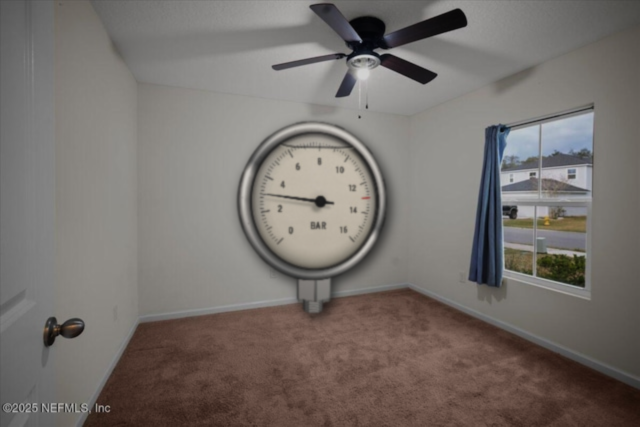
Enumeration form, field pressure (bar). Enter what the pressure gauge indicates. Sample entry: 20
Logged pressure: 3
